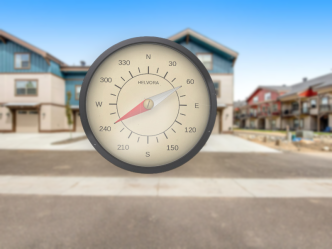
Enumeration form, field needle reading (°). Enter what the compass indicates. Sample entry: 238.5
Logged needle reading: 240
